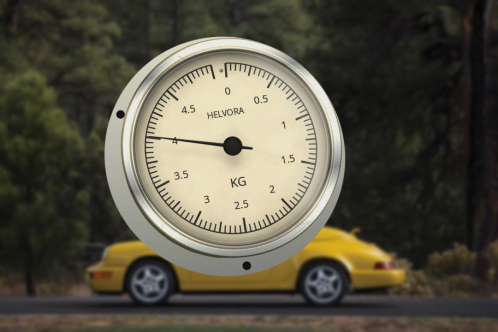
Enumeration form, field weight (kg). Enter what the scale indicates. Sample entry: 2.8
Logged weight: 4
